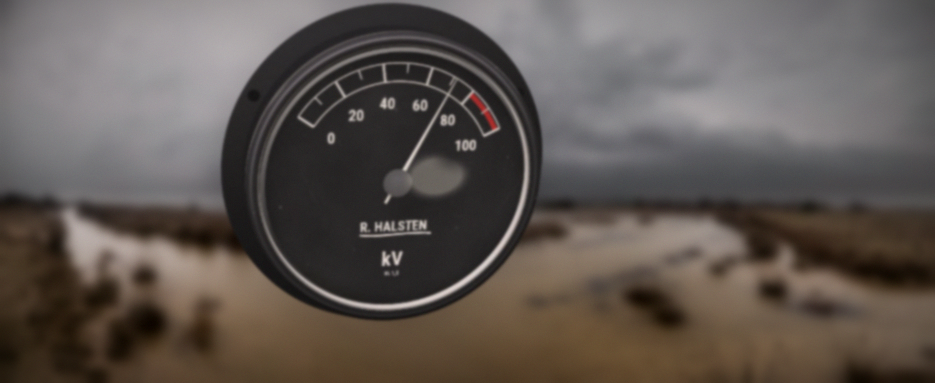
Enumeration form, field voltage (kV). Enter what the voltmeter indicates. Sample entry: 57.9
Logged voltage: 70
